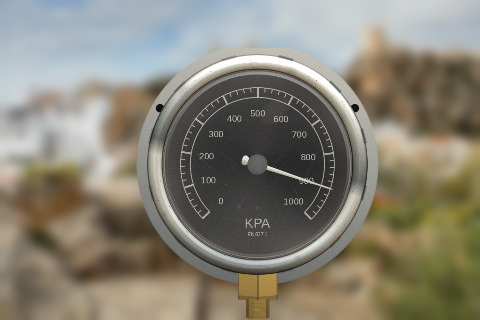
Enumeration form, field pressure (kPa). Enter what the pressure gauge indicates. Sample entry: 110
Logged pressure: 900
